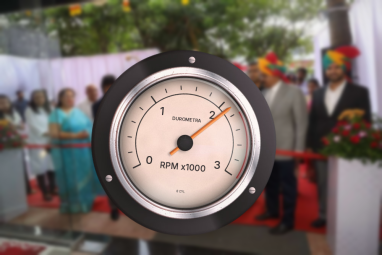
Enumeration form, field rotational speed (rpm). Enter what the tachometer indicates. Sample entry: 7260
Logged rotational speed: 2100
